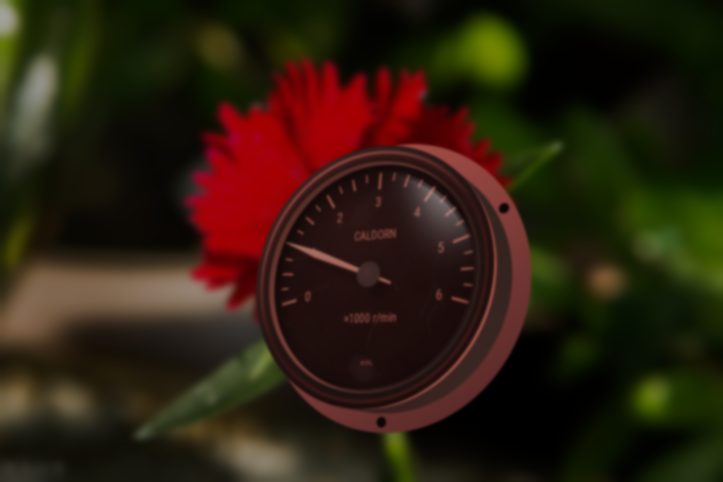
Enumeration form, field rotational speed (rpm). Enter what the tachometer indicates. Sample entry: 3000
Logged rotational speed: 1000
